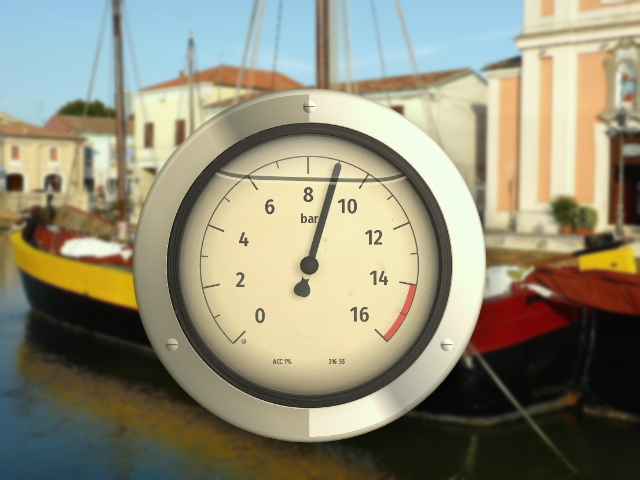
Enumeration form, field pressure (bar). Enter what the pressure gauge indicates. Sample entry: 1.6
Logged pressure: 9
